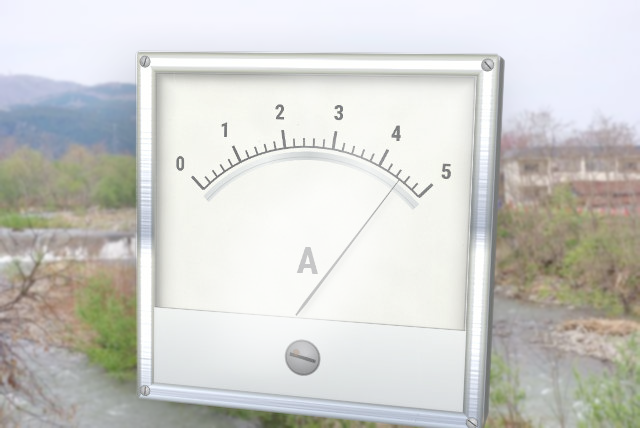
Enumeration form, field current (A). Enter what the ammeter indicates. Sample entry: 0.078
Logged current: 4.5
